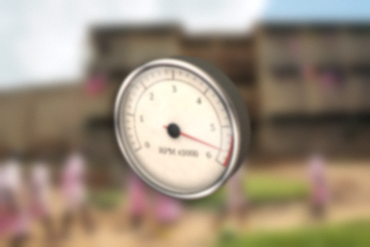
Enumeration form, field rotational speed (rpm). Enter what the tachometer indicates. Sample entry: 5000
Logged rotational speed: 5600
